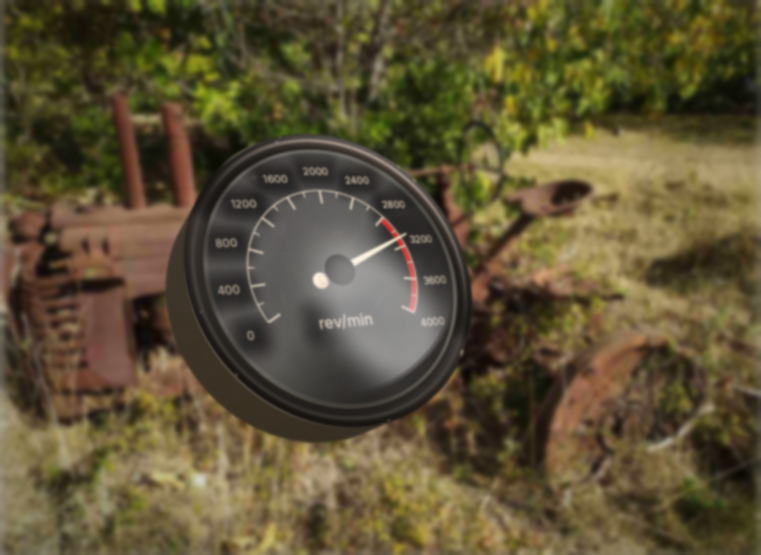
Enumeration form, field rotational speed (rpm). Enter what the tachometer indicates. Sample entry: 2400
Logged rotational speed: 3100
